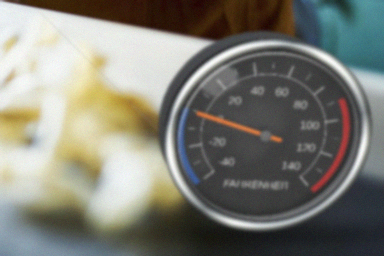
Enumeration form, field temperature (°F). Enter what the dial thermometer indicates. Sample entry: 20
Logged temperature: 0
